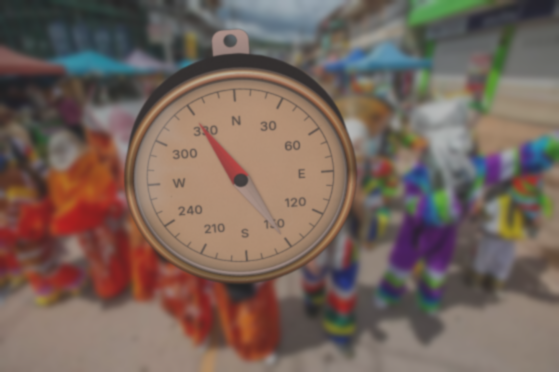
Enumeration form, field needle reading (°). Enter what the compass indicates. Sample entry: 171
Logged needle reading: 330
